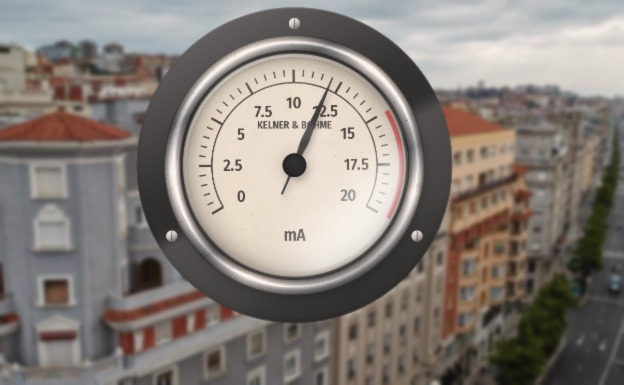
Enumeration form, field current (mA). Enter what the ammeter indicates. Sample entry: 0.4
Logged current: 12
